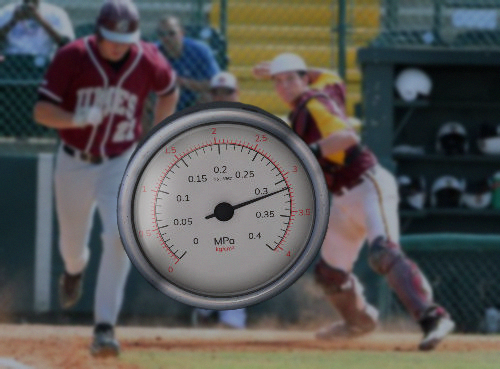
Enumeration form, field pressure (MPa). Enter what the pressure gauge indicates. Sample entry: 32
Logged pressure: 0.31
